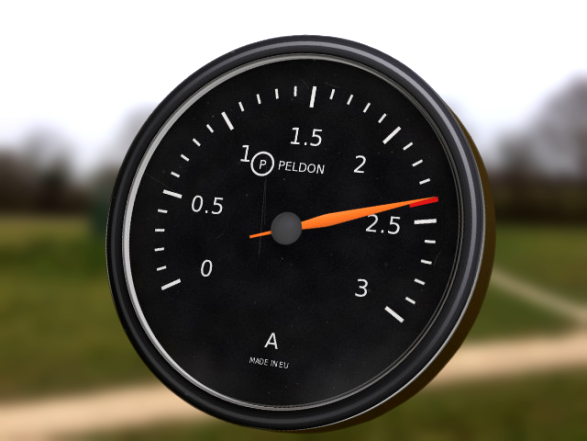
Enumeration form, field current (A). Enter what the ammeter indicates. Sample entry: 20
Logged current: 2.4
